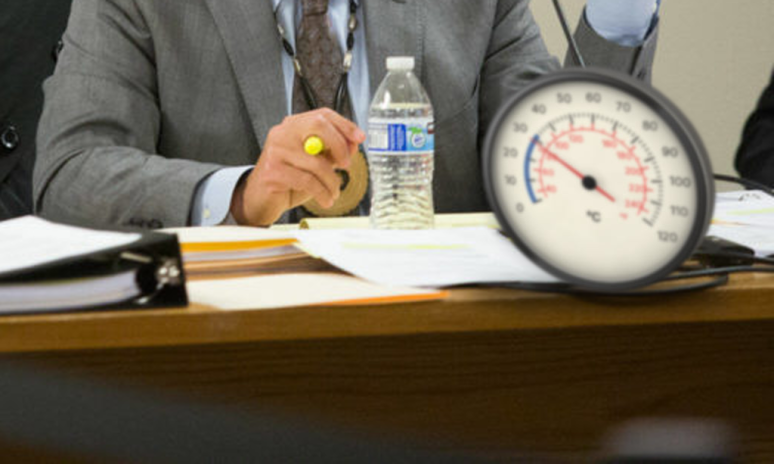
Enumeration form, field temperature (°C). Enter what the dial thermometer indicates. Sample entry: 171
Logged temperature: 30
